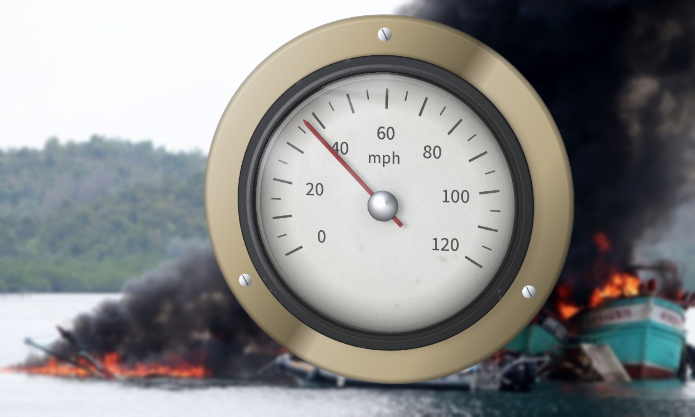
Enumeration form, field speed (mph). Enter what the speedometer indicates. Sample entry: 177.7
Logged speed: 37.5
